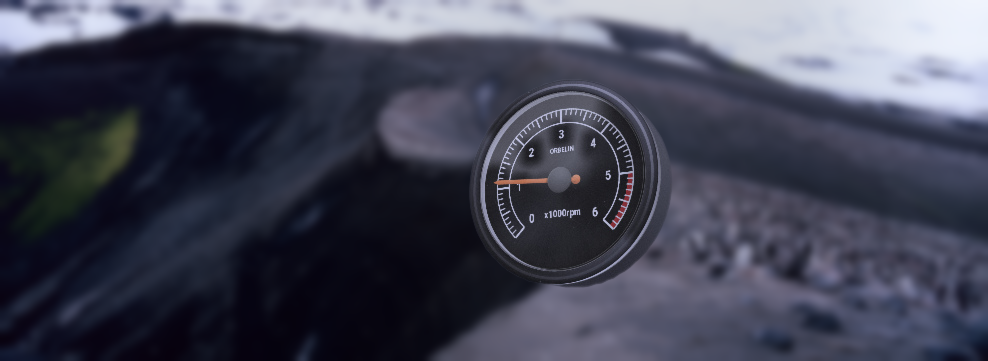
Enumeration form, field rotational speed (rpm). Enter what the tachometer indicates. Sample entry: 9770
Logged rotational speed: 1100
